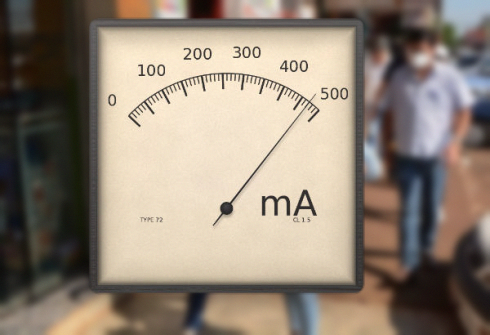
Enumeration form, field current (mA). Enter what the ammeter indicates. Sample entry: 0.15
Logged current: 470
